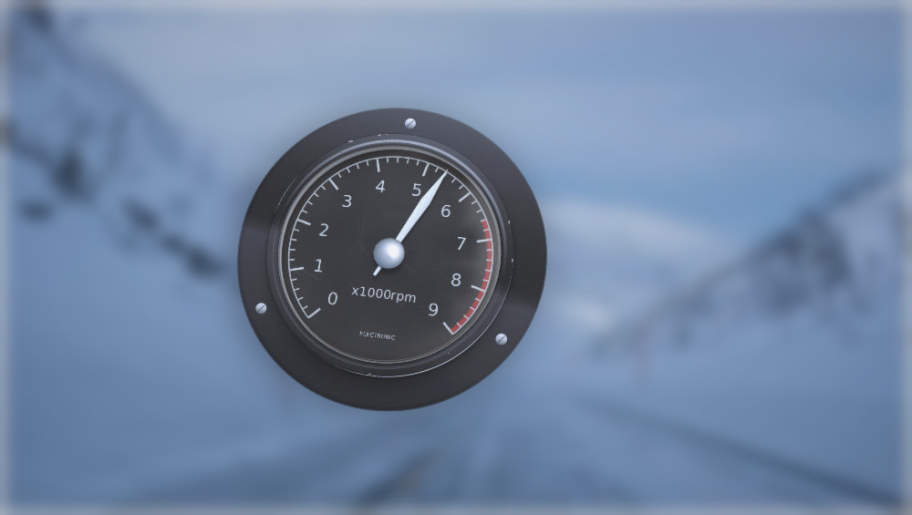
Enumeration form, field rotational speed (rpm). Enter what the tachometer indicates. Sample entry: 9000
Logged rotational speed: 5400
